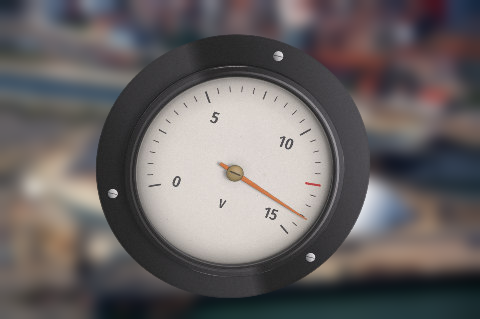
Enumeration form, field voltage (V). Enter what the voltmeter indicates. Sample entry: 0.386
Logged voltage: 14
